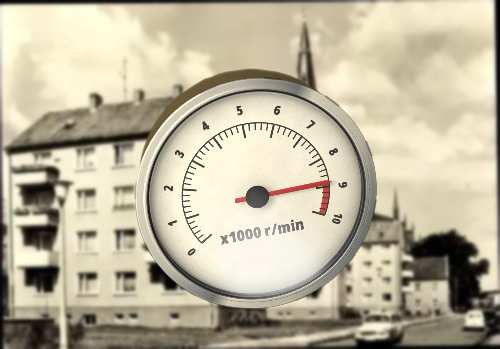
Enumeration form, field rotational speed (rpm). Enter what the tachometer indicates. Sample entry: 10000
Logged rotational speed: 8800
